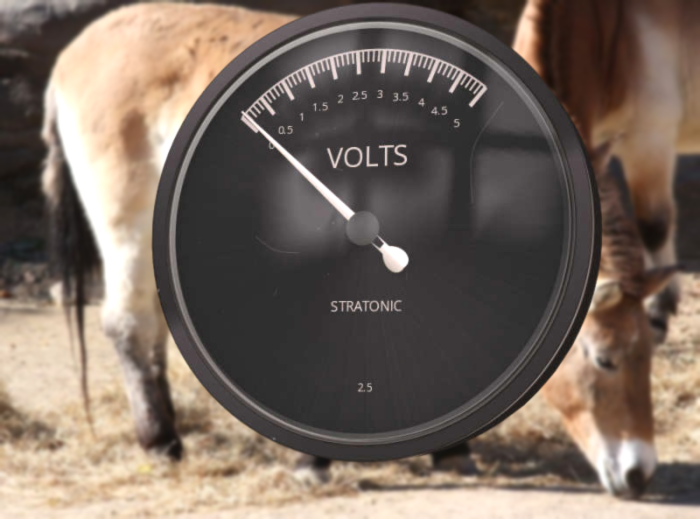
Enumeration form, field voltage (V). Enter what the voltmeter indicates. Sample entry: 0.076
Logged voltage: 0.1
